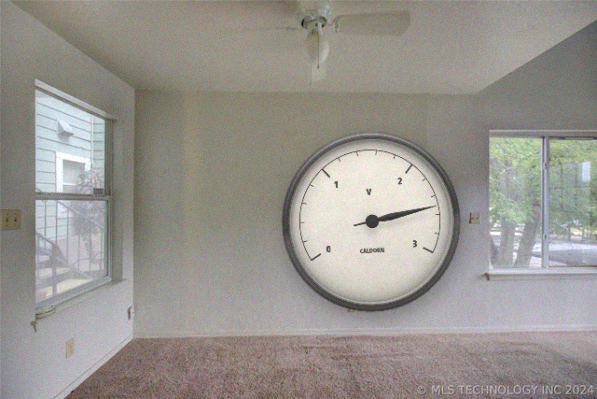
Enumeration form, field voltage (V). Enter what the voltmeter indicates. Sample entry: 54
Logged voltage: 2.5
